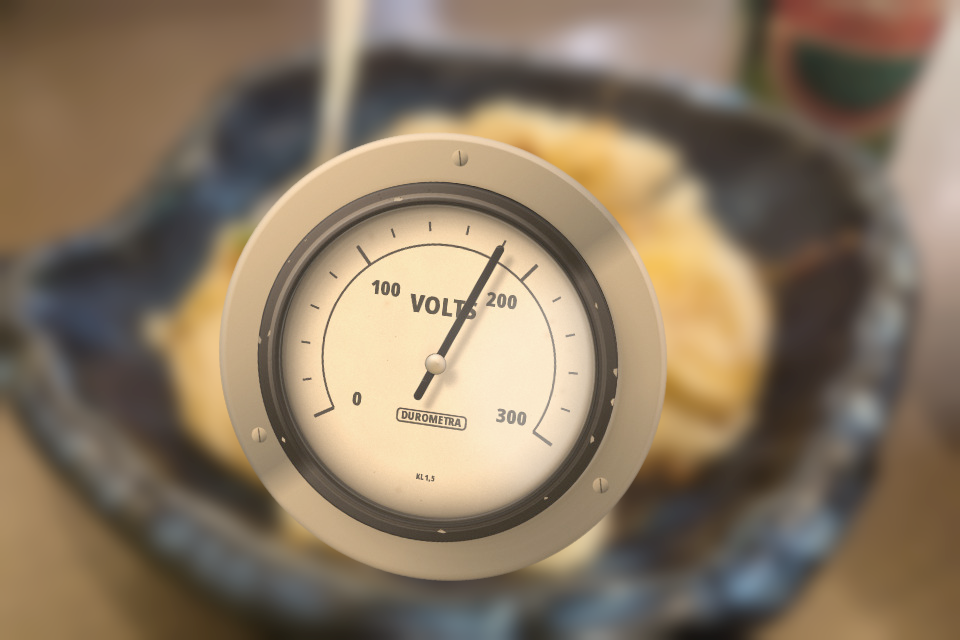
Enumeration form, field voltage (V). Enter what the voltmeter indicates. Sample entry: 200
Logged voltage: 180
